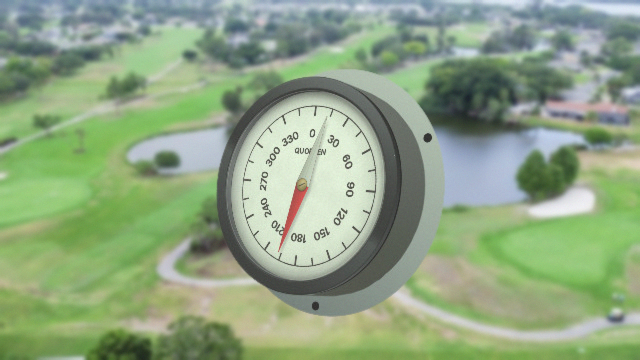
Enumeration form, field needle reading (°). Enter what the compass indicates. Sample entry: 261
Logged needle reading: 195
